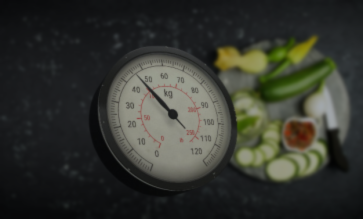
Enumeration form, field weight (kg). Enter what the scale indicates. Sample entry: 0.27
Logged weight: 45
